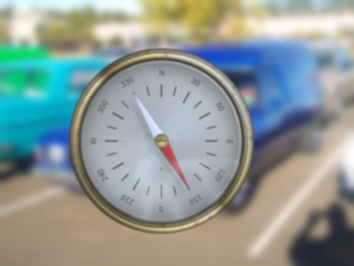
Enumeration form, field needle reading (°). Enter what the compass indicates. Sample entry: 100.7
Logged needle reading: 150
